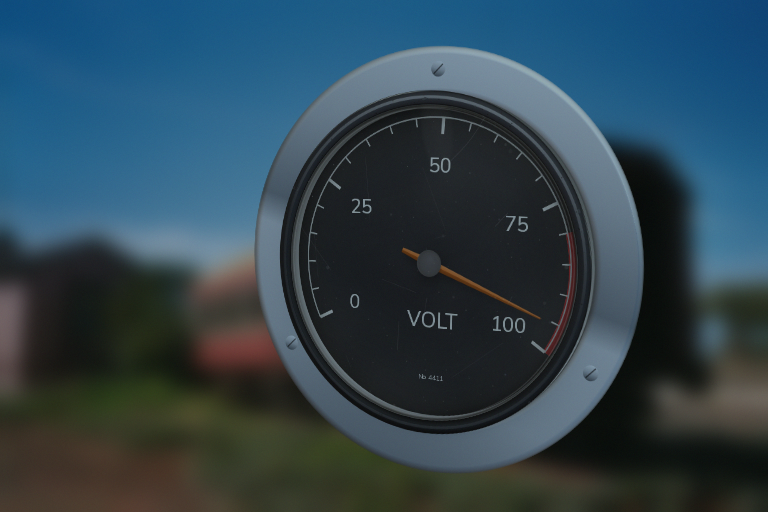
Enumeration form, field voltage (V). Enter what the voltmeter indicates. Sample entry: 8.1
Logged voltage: 95
